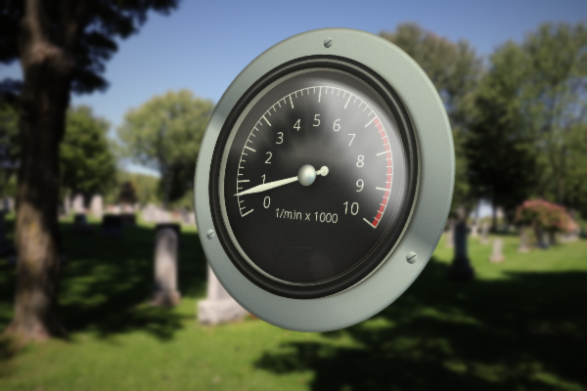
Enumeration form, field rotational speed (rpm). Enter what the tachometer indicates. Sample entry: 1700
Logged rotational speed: 600
